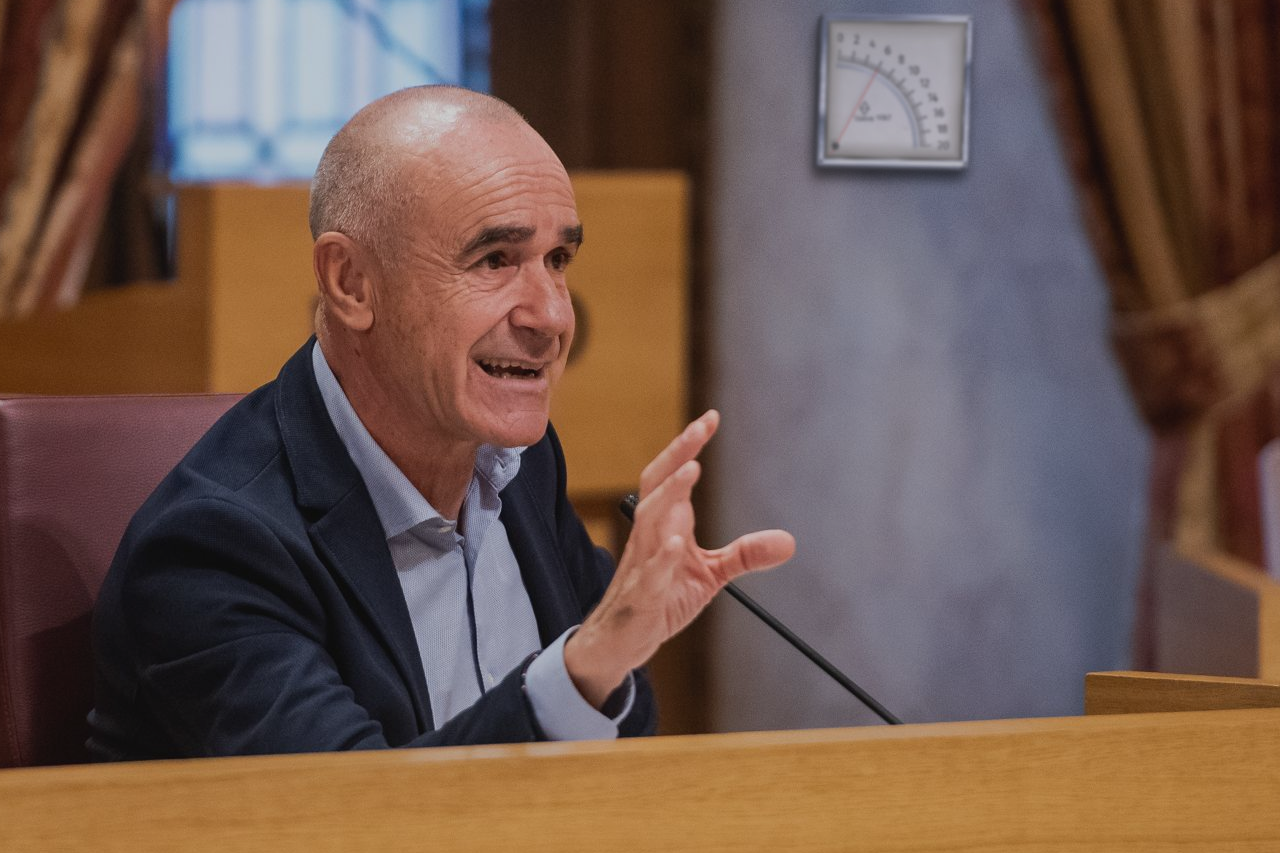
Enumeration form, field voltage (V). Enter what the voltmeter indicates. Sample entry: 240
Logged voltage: 6
